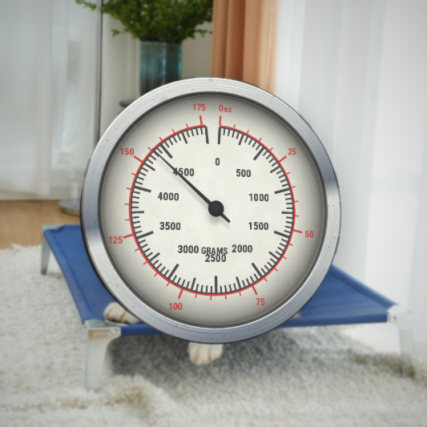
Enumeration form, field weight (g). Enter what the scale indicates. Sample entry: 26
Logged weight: 4400
